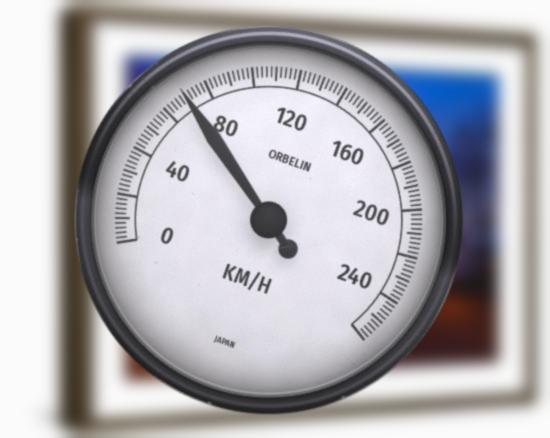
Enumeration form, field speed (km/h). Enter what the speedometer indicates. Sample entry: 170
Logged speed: 70
